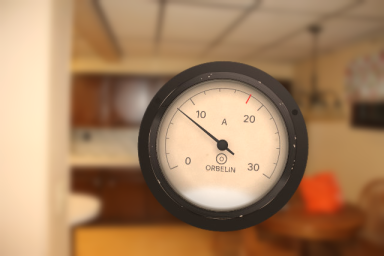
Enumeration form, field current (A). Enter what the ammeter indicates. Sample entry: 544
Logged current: 8
